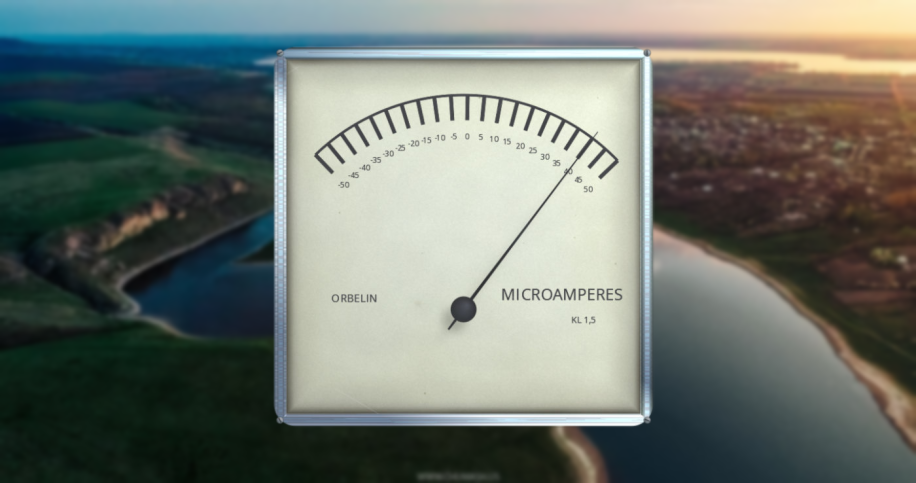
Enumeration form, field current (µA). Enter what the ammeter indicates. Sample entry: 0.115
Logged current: 40
